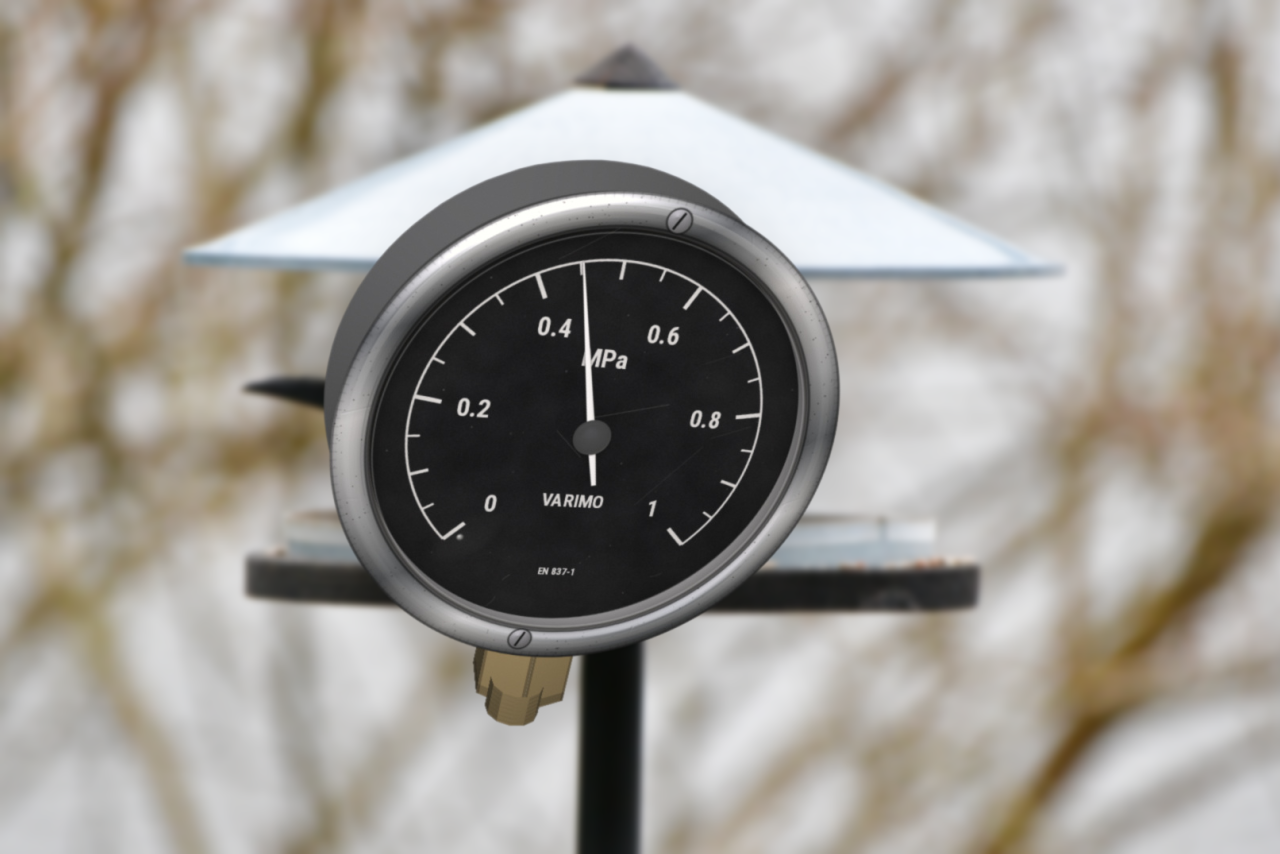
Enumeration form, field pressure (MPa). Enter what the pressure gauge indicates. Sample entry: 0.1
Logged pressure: 0.45
